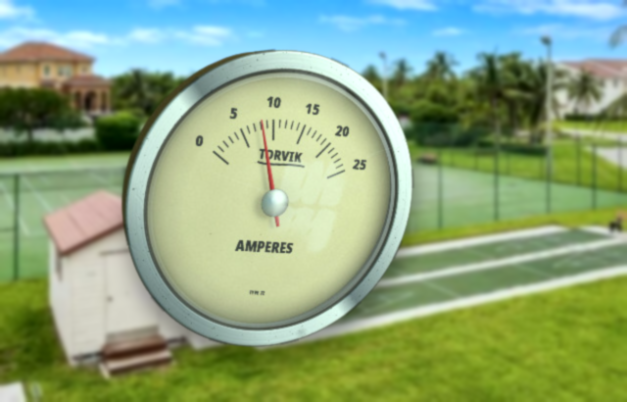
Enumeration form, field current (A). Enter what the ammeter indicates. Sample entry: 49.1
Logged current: 8
